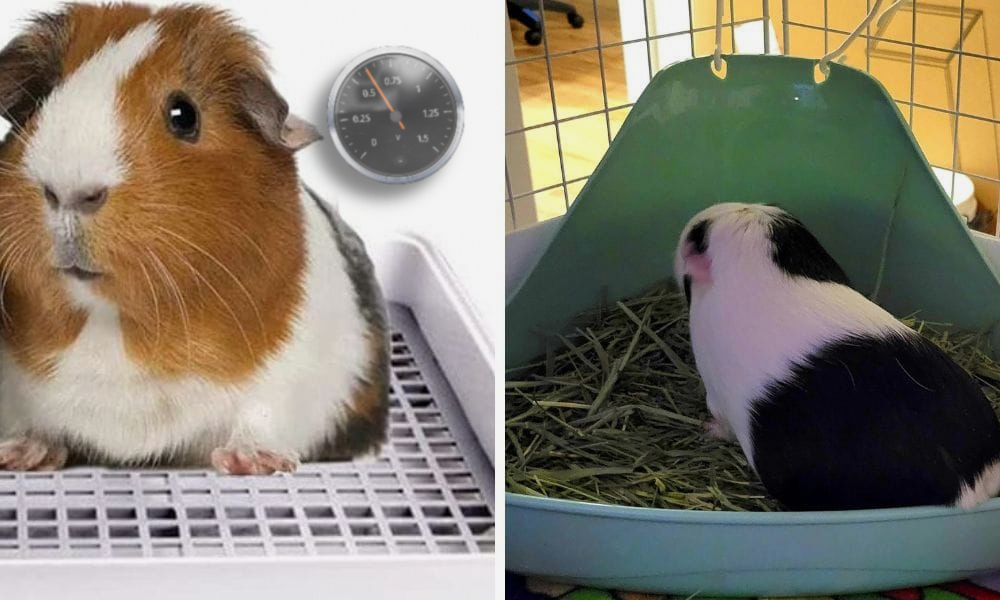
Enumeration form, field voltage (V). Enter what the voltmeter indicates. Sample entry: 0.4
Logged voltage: 0.6
